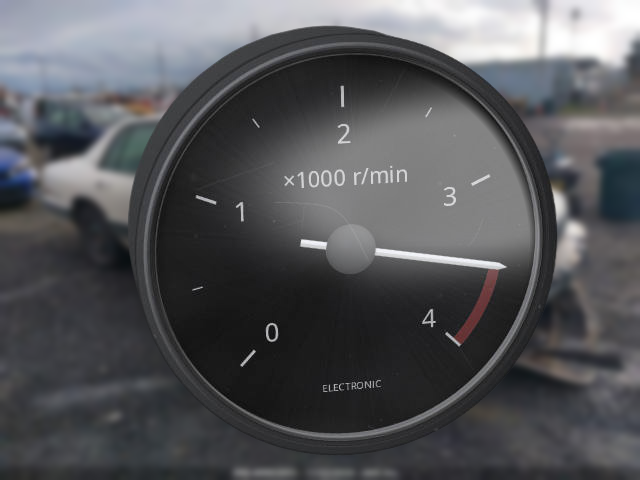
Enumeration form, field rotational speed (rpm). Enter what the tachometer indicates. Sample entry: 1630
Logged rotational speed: 3500
